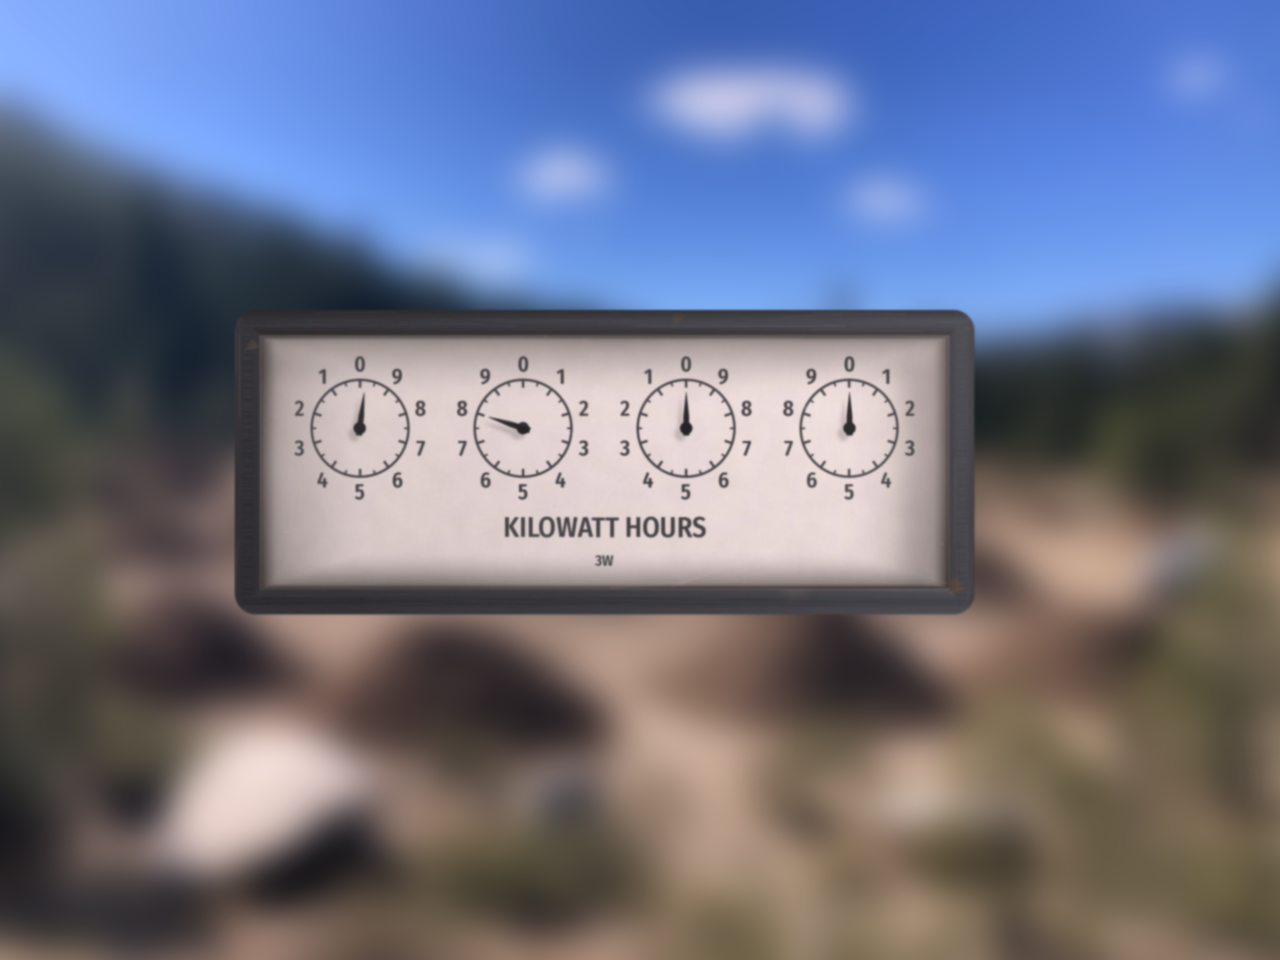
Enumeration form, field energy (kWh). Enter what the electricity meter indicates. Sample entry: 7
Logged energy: 9800
